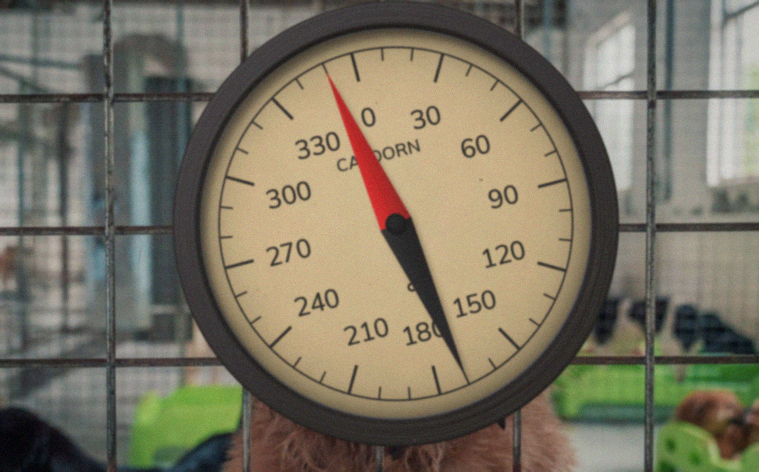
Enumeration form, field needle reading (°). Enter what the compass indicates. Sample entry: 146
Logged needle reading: 350
